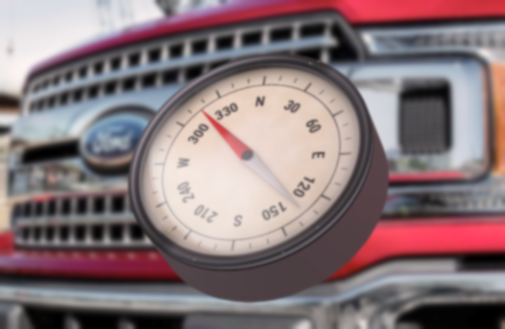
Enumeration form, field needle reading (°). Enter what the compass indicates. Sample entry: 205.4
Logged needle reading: 315
